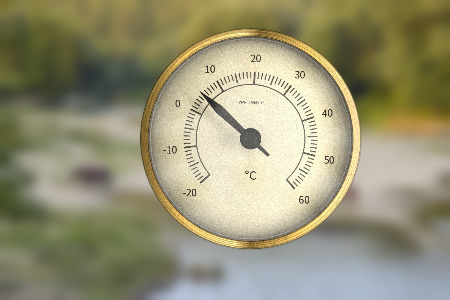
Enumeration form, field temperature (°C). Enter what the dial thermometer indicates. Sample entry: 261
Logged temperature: 5
